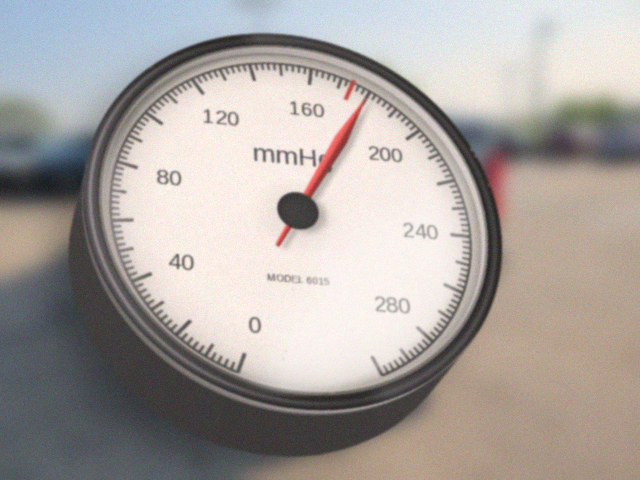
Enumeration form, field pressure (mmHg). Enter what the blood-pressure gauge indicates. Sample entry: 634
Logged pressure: 180
